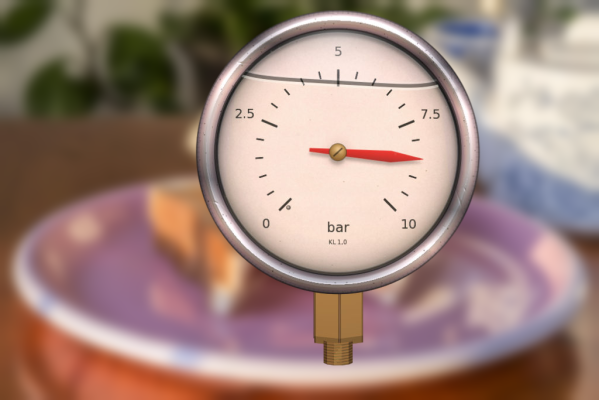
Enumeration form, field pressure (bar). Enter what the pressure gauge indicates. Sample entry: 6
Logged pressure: 8.5
